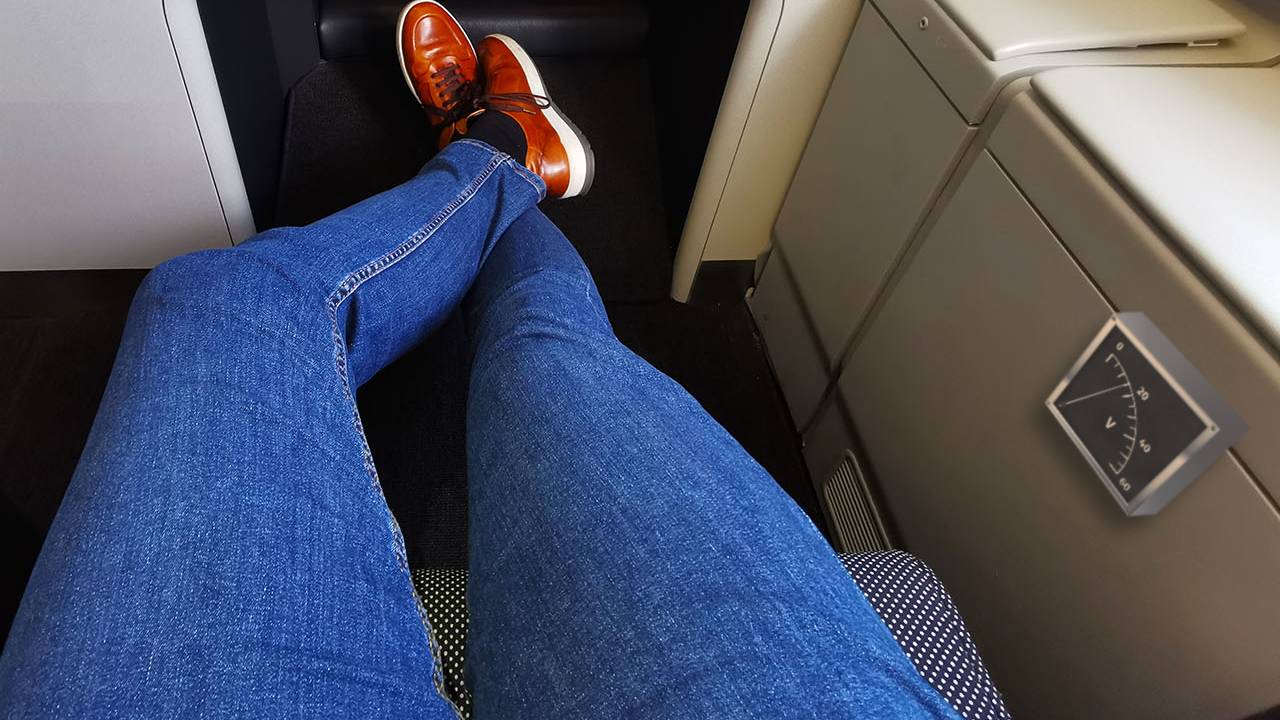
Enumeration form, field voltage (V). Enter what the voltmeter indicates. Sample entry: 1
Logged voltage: 15
